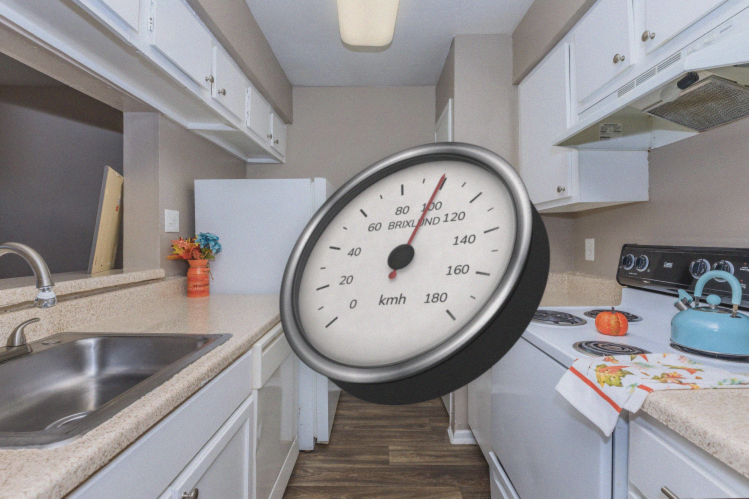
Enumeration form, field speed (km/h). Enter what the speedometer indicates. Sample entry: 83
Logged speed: 100
